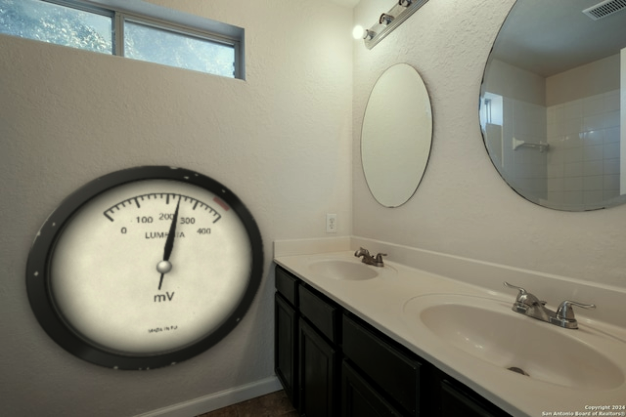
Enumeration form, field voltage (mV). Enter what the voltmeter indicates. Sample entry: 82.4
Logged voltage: 240
